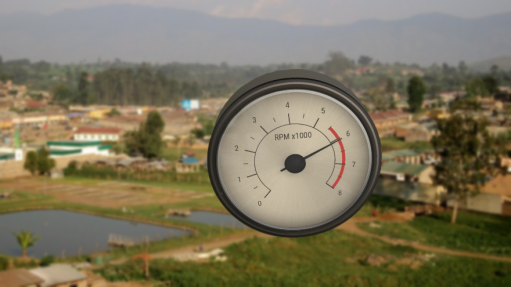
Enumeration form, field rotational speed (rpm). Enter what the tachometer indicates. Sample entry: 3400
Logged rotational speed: 6000
